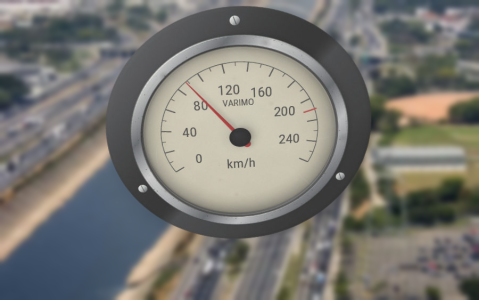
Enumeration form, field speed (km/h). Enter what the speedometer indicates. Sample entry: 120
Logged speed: 90
